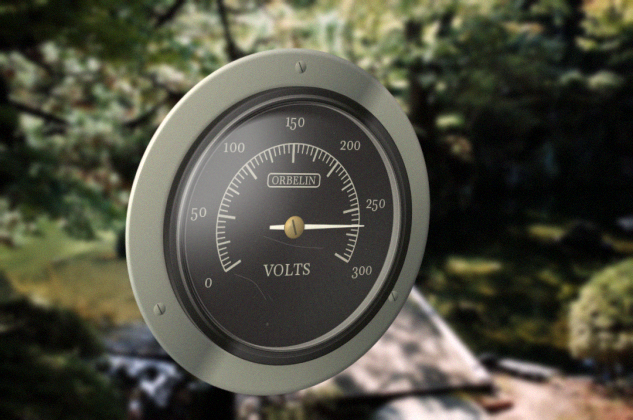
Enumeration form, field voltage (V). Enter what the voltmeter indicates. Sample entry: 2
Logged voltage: 265
